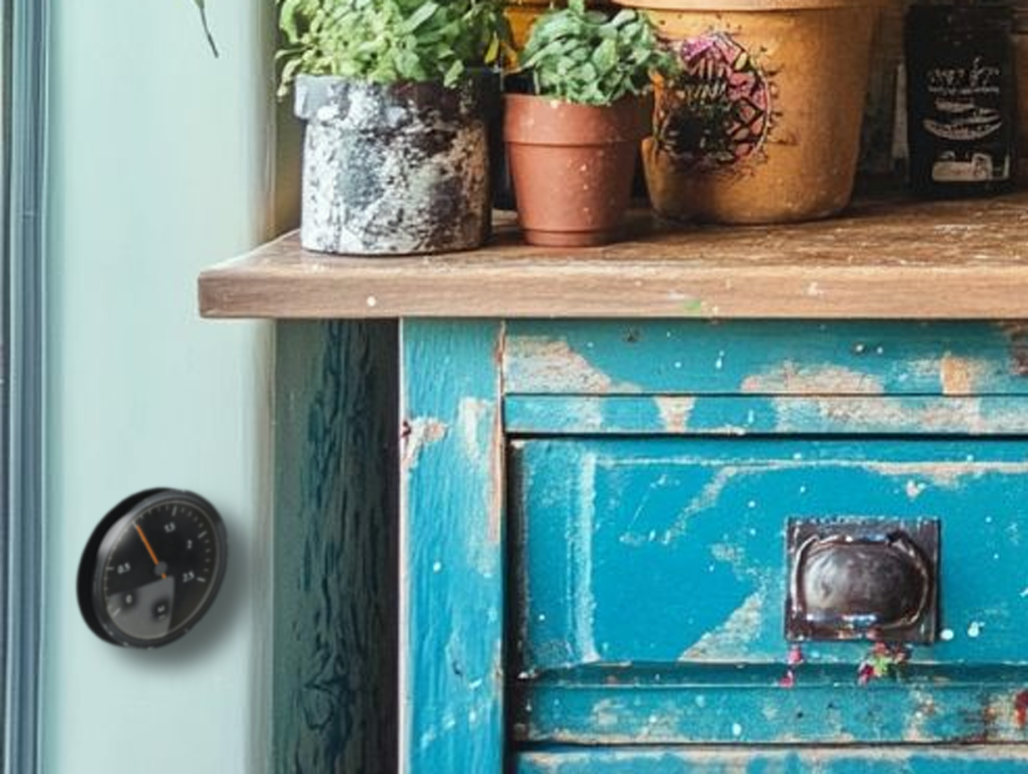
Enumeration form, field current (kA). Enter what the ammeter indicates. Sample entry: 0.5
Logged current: 1
